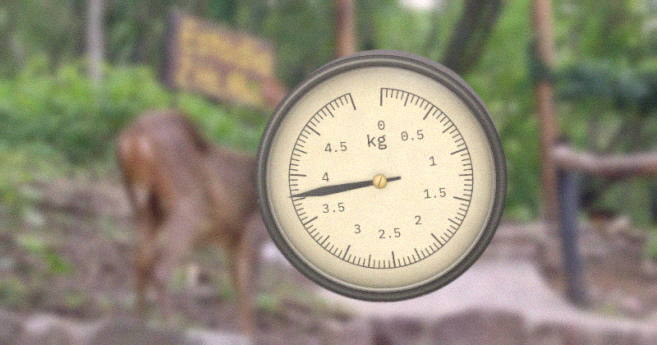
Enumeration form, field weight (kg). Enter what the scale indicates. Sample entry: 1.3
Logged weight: 3.8
